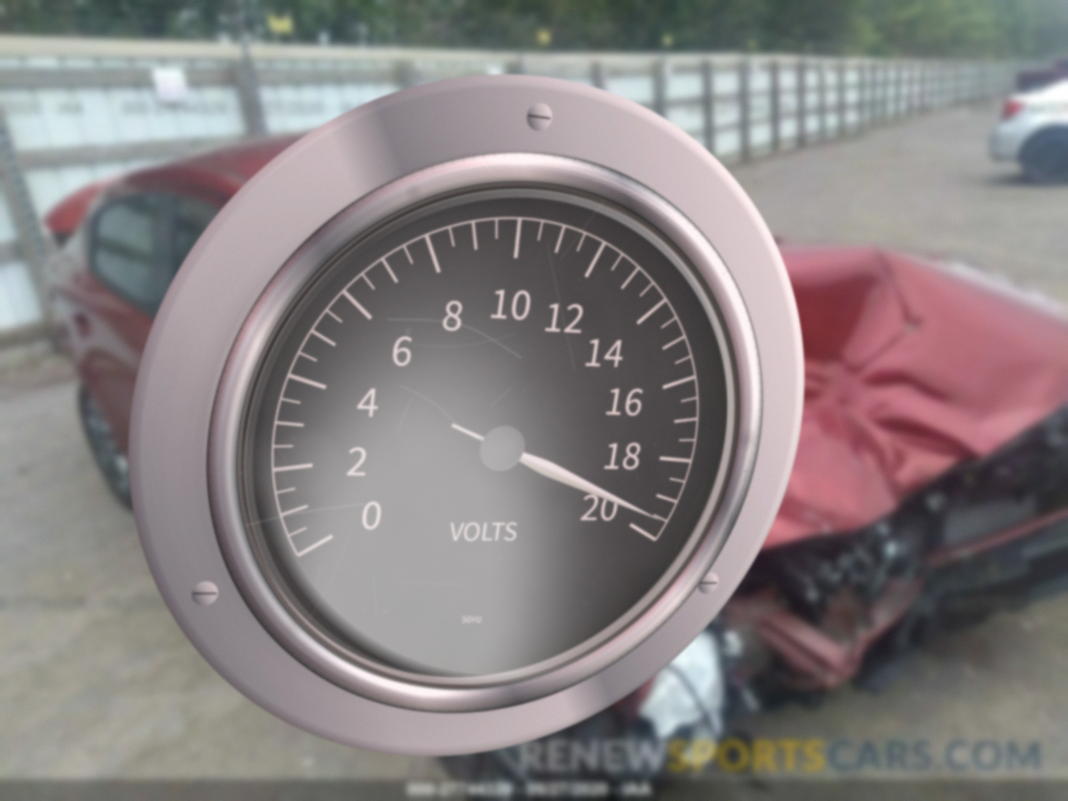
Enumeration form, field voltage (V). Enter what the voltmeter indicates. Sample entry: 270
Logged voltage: 19.5
